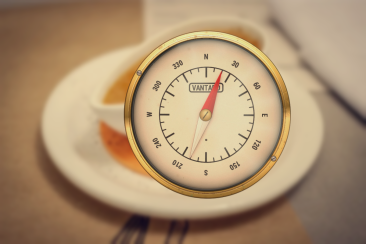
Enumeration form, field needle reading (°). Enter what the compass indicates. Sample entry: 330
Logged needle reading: 20
